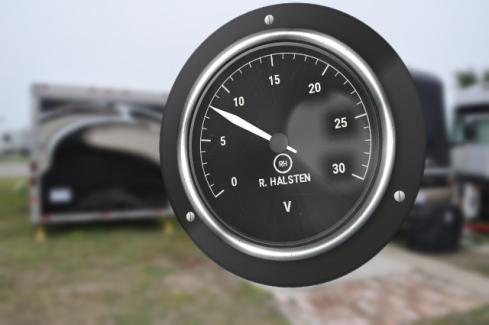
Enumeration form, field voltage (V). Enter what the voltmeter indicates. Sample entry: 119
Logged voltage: 8
